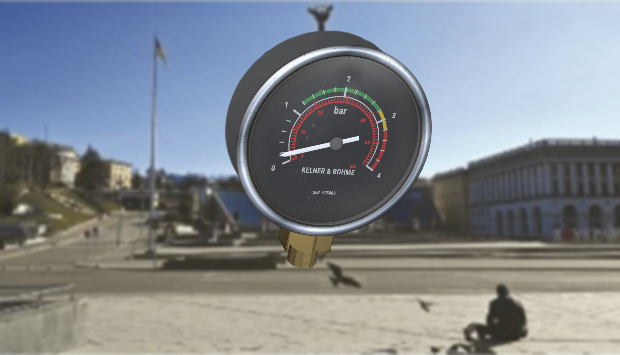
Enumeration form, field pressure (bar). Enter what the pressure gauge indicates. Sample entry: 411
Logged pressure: 0.2
